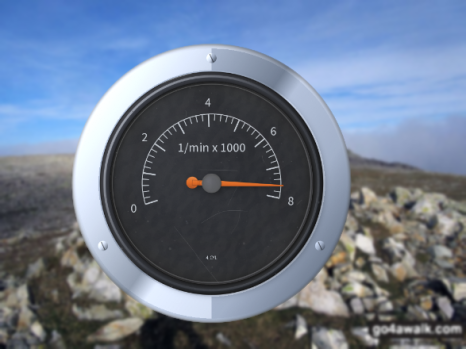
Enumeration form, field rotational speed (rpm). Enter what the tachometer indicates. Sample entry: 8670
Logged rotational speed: 7600
